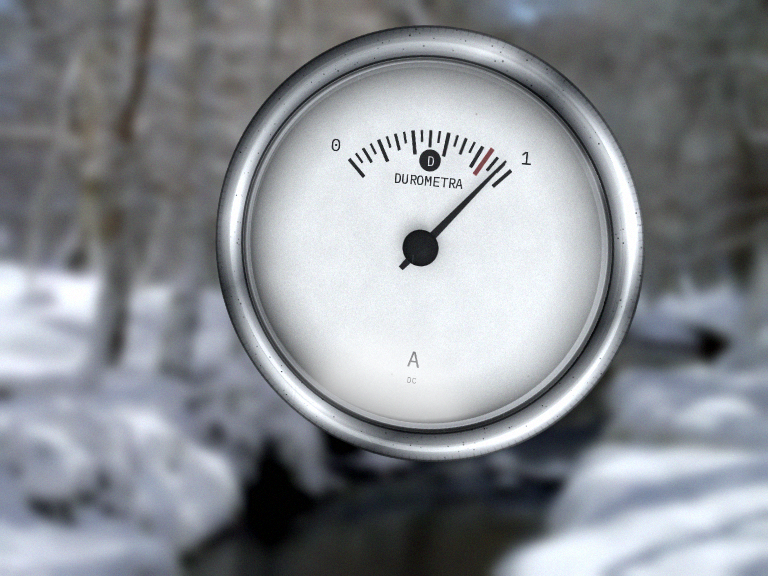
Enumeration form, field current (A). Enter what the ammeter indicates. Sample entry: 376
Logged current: 0.95
